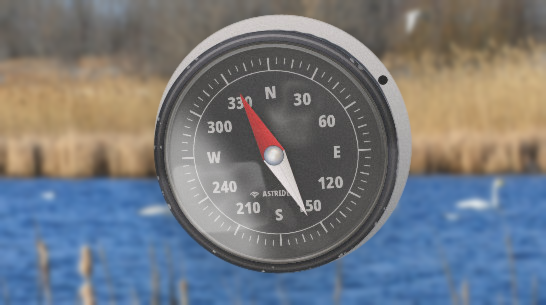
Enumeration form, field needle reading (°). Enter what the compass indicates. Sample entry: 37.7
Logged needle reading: 335
